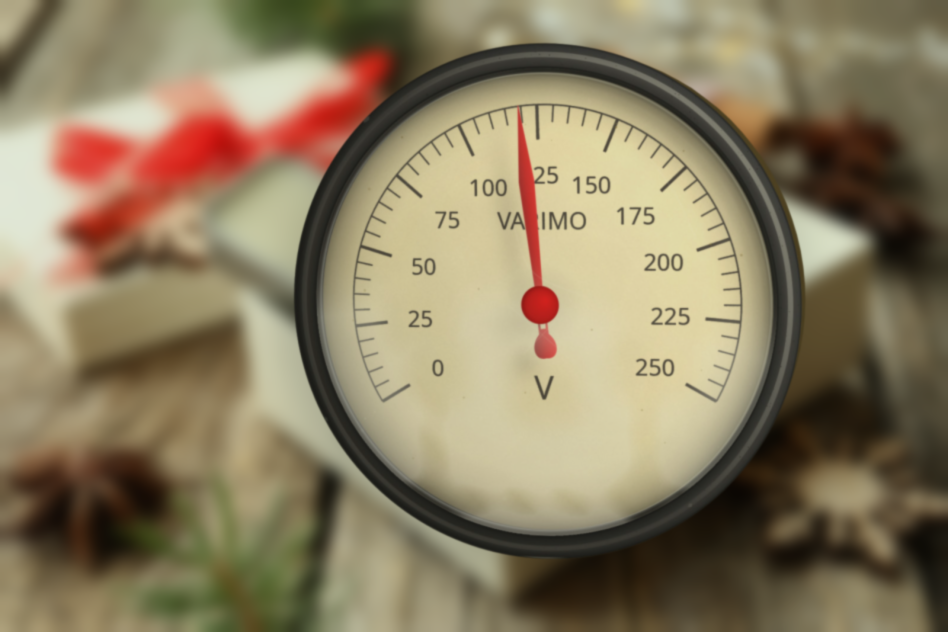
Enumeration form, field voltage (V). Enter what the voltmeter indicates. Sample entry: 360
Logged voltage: 120
